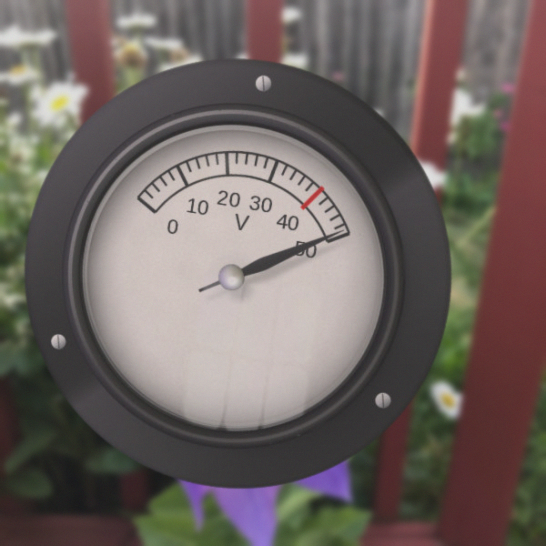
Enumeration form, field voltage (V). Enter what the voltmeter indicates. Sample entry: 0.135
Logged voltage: 49
